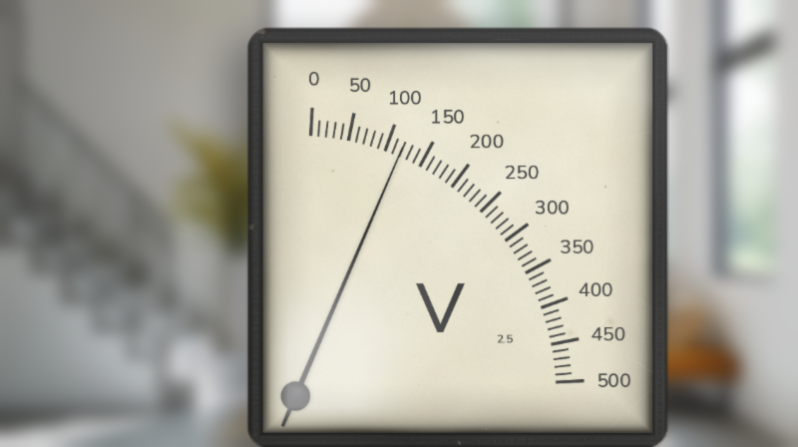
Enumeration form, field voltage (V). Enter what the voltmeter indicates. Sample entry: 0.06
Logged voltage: 120
